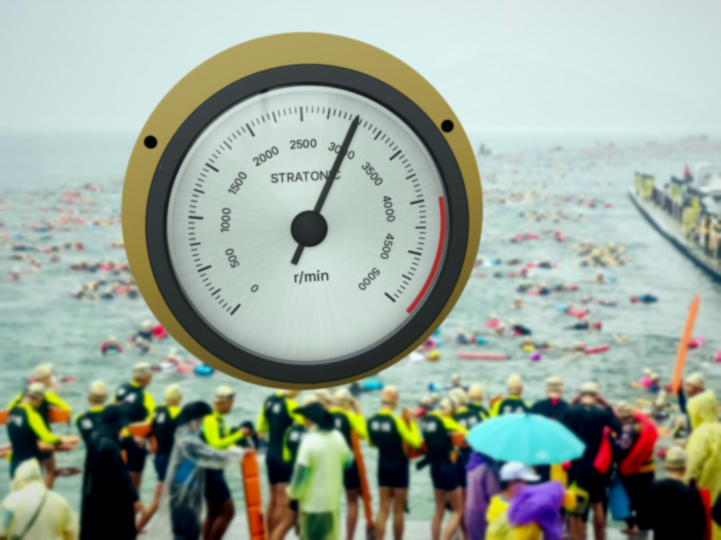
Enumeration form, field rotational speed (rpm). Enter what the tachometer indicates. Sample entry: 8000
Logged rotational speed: 3000
